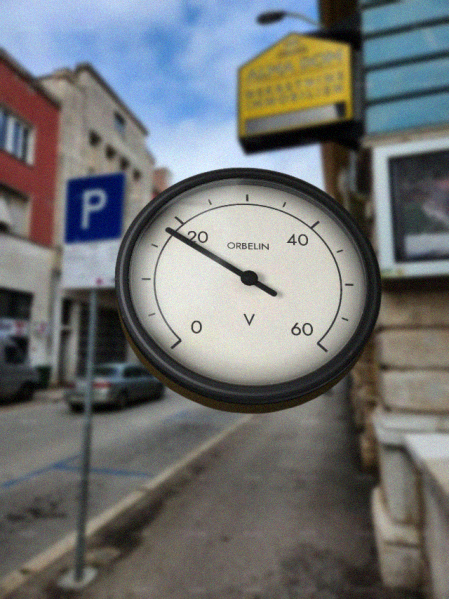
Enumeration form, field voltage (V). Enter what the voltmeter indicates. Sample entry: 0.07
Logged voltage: 17.5
